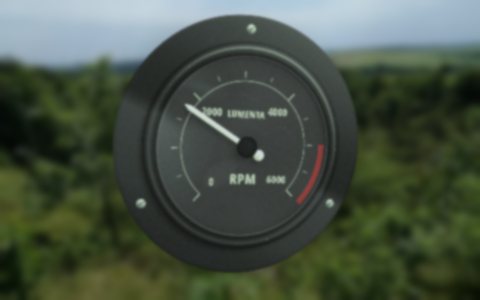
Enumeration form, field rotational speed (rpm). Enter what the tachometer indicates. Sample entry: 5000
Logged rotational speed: 1750
